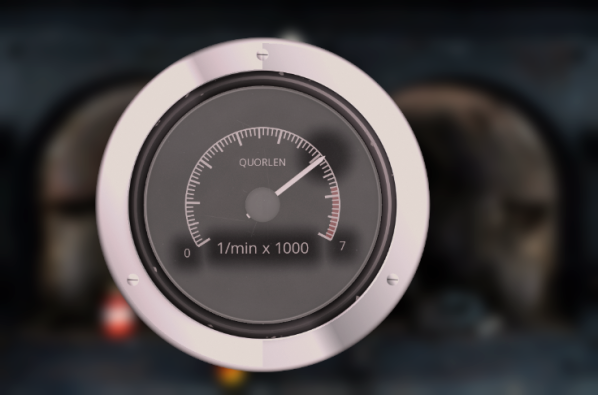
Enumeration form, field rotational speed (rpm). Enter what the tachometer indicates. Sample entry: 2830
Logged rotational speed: 5100
